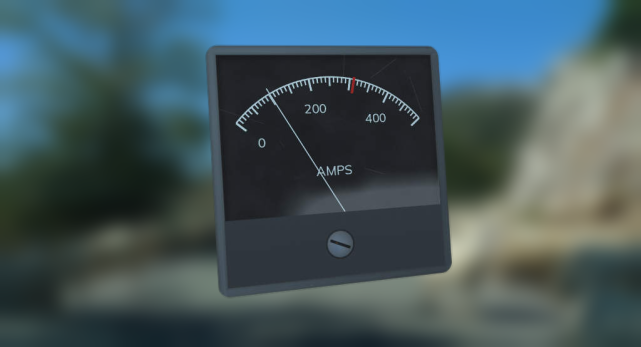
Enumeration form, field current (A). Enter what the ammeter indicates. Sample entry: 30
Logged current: 100
